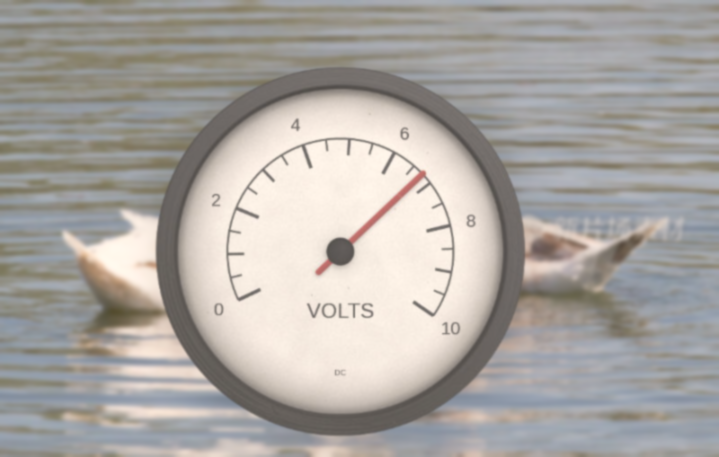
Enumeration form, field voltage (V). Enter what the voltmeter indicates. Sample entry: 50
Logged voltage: 6.75
